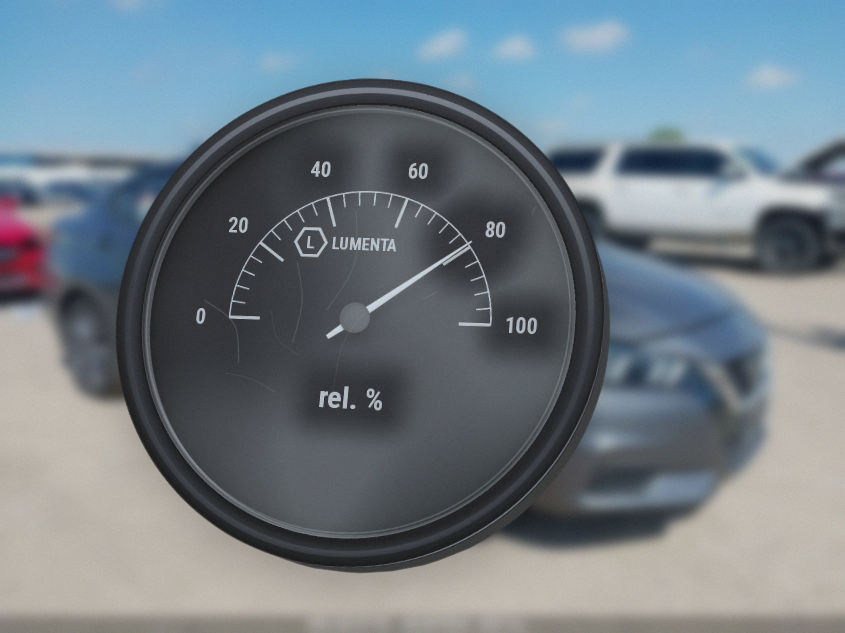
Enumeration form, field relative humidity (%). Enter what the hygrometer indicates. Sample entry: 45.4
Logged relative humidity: 80
